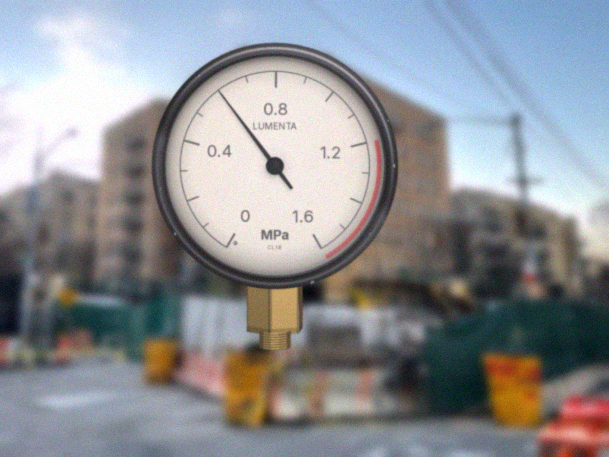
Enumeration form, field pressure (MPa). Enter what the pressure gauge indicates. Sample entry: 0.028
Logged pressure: 0.6
